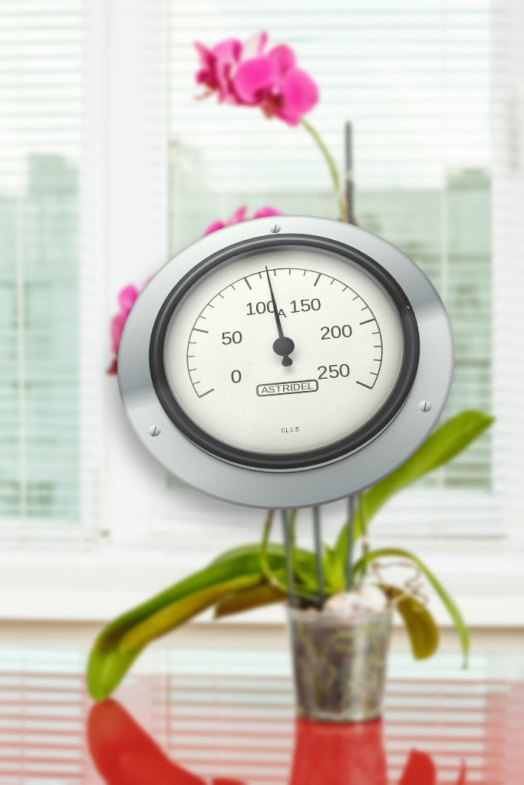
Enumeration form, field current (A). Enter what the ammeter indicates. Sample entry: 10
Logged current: 115
